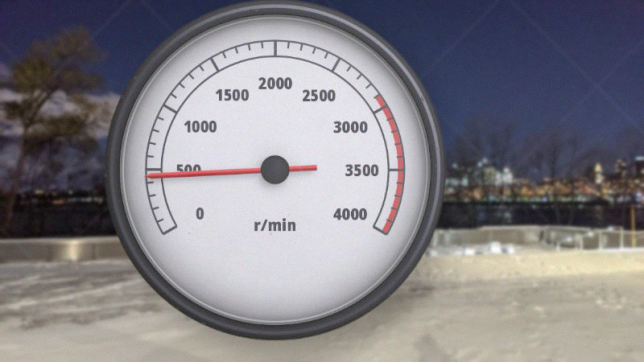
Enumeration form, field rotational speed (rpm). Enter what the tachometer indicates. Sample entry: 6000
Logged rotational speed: 450
